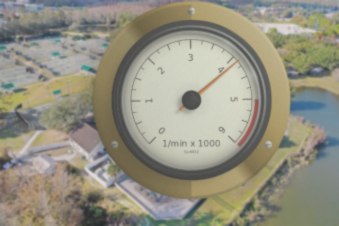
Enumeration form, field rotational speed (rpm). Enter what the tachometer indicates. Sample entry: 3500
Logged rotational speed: 4125
